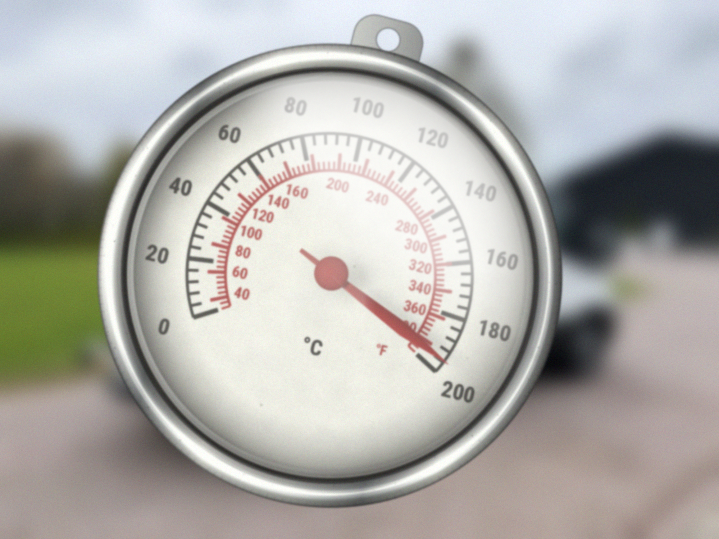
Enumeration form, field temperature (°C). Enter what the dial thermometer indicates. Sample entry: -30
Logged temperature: 196
